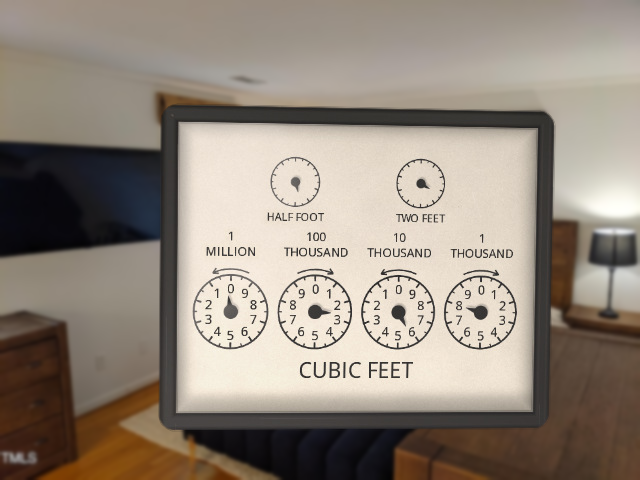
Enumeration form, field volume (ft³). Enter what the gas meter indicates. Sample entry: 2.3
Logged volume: 25800
